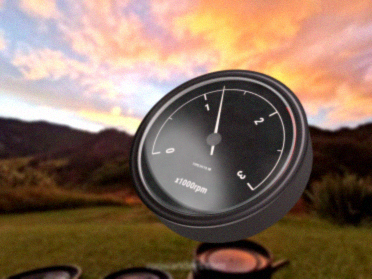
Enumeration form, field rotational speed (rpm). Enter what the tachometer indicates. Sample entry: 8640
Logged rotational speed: 1250
